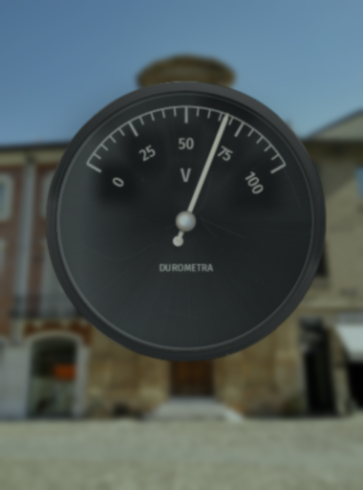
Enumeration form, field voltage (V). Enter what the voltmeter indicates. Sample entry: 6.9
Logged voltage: 67.5
